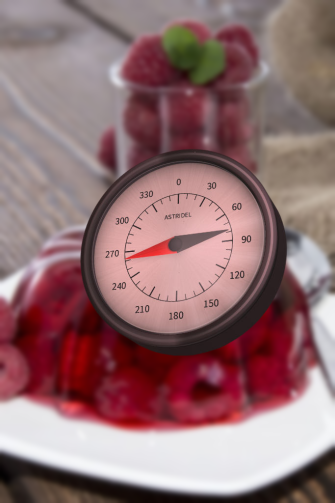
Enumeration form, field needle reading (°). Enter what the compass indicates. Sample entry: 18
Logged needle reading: 260
